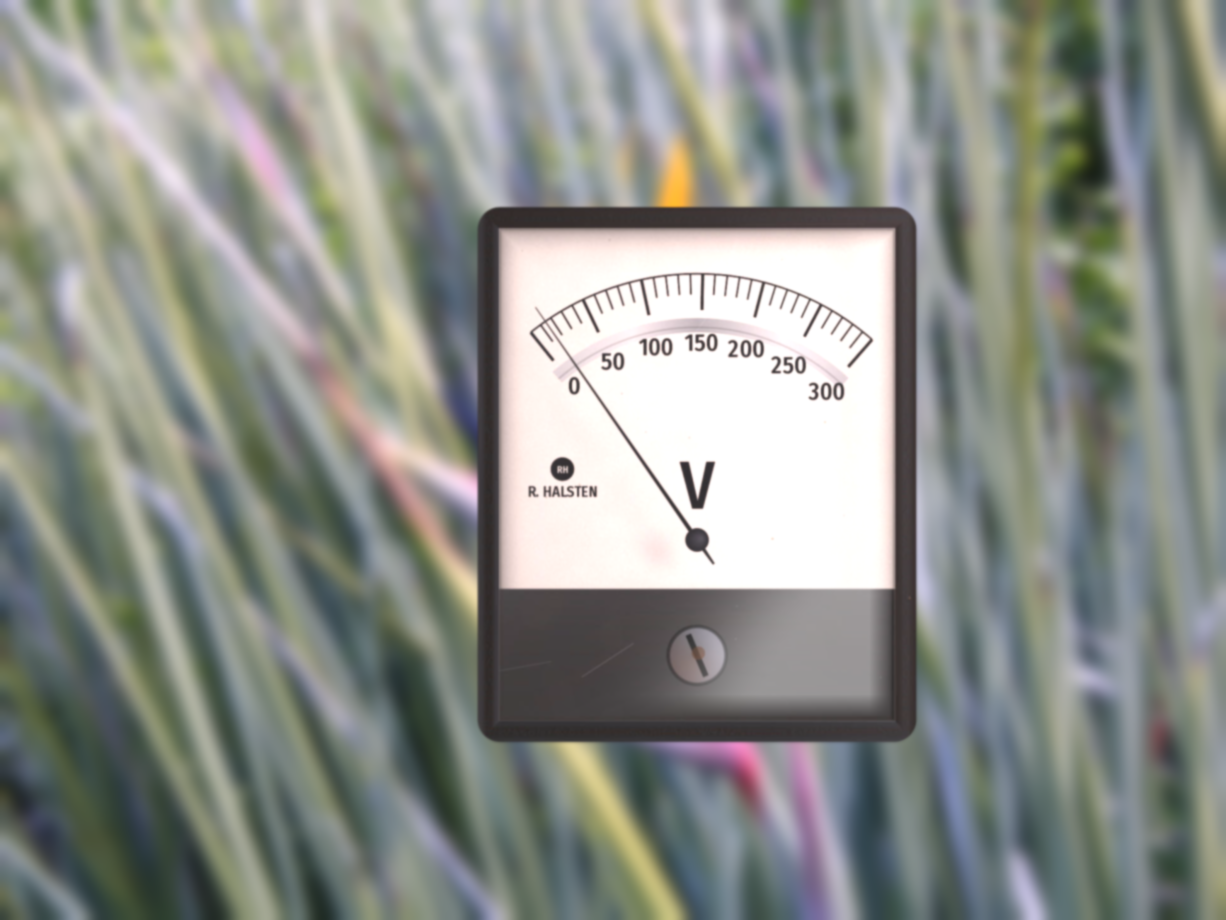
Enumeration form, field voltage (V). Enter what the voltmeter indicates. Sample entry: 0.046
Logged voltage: 15
